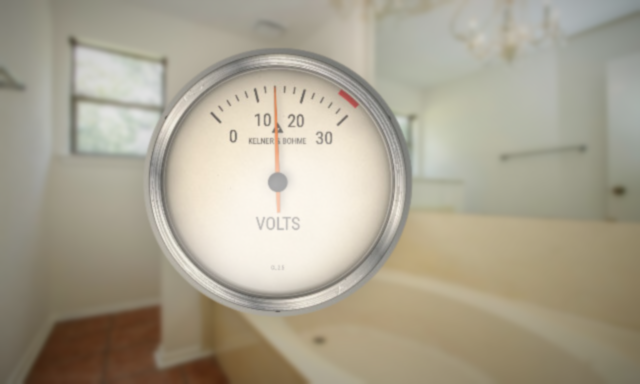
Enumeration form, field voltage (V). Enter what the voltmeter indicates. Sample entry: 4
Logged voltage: 14
